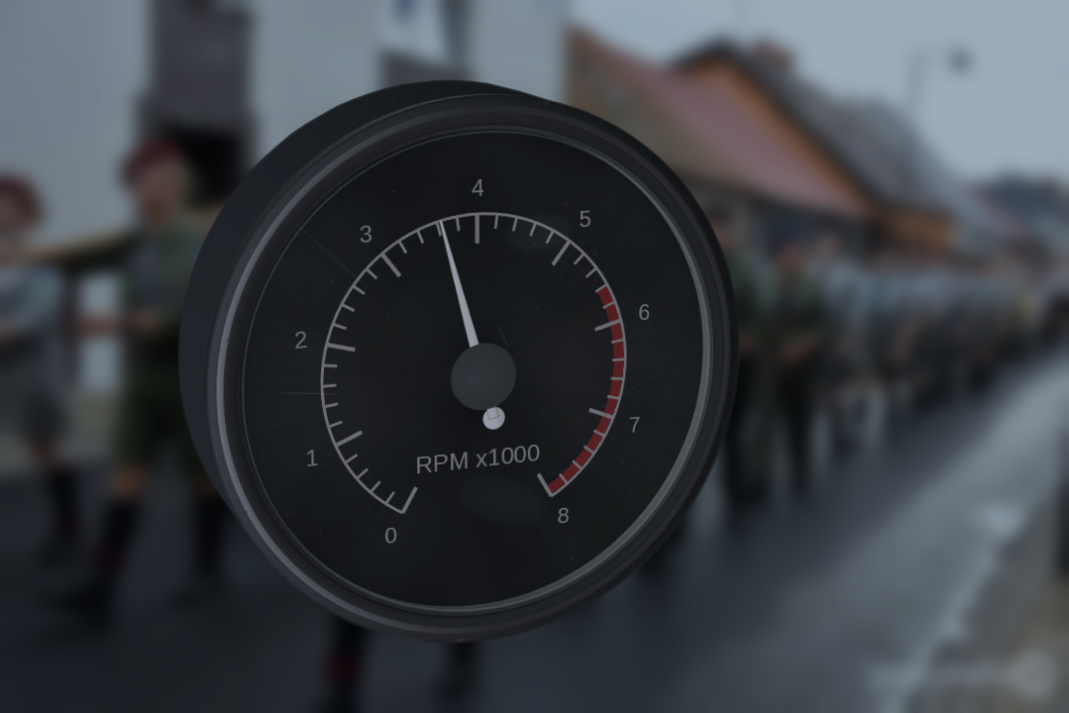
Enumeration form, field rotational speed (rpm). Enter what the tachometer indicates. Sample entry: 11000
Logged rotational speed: 3600
